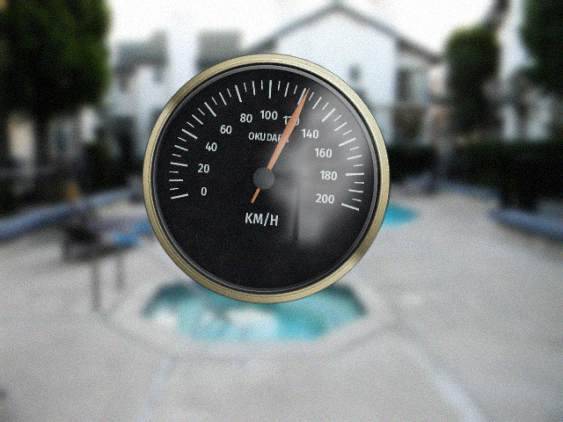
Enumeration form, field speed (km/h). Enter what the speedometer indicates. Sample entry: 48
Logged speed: 122.5
